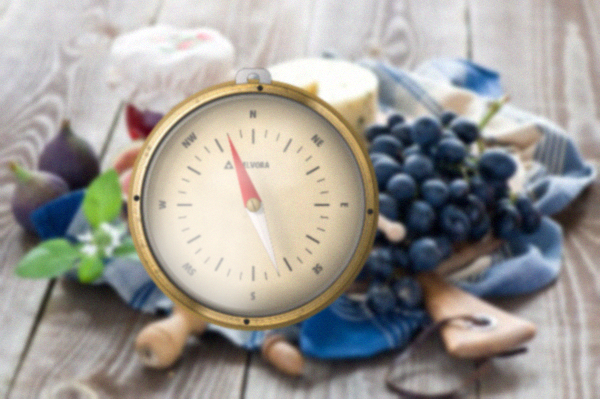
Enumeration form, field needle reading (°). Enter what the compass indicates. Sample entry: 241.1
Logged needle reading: 340
